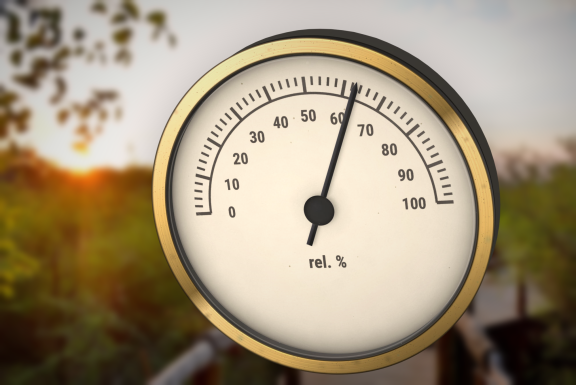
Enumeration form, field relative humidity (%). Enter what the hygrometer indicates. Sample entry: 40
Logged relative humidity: 63
